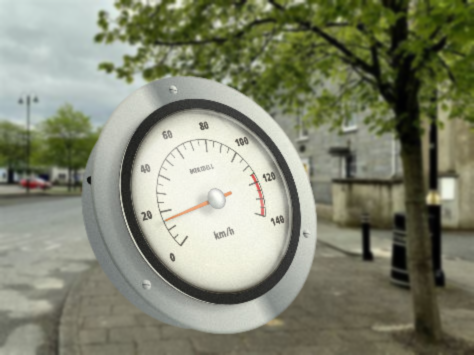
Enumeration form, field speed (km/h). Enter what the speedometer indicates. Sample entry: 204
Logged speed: 15
